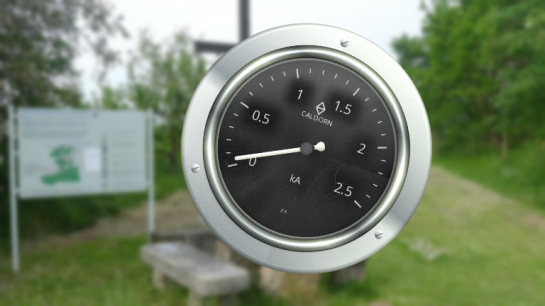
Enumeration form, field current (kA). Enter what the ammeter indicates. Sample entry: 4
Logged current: 0.05
